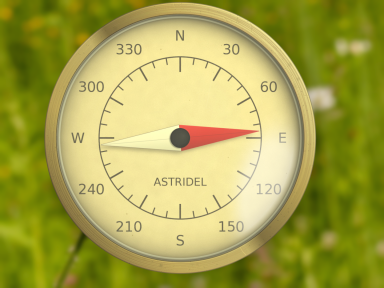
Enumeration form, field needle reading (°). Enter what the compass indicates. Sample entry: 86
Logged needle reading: 85
